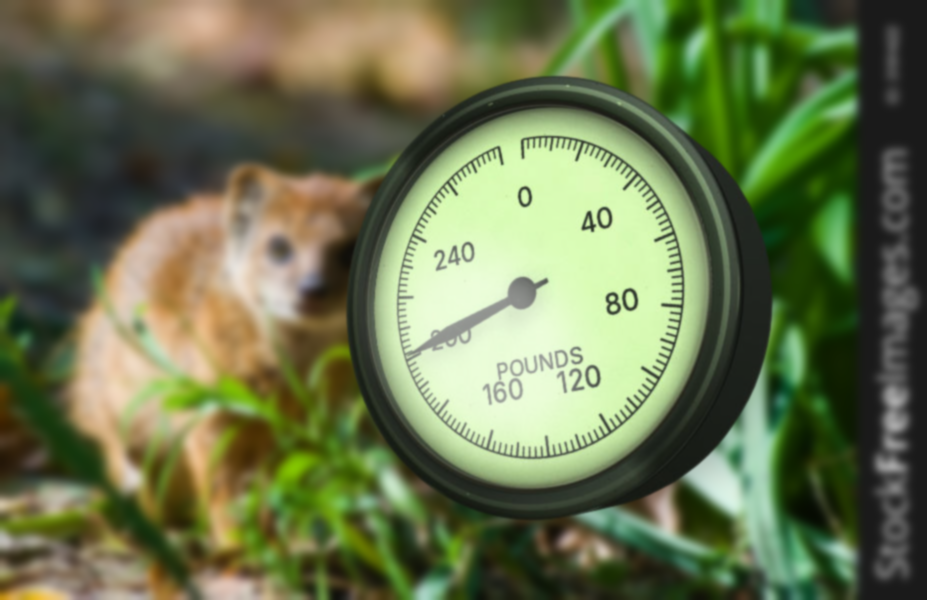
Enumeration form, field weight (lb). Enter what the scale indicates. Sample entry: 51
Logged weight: 200
